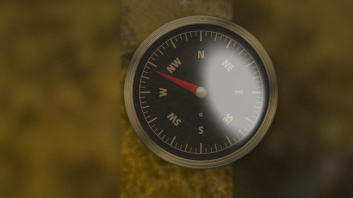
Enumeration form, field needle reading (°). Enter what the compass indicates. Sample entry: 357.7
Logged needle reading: 295
